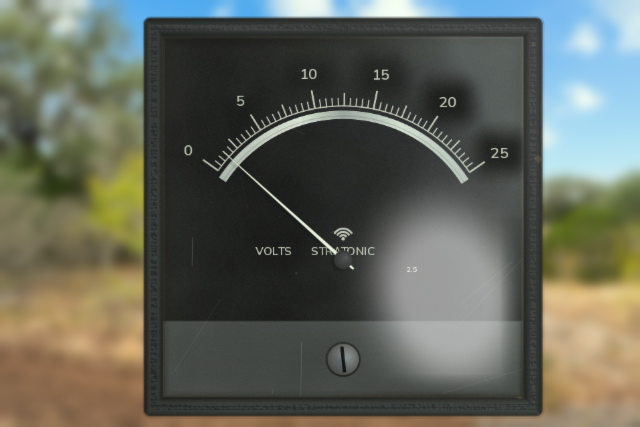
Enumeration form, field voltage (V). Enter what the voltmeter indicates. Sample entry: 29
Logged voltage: 1.5
